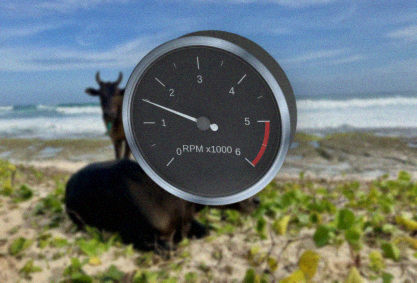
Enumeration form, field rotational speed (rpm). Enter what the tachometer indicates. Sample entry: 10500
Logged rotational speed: 1500
